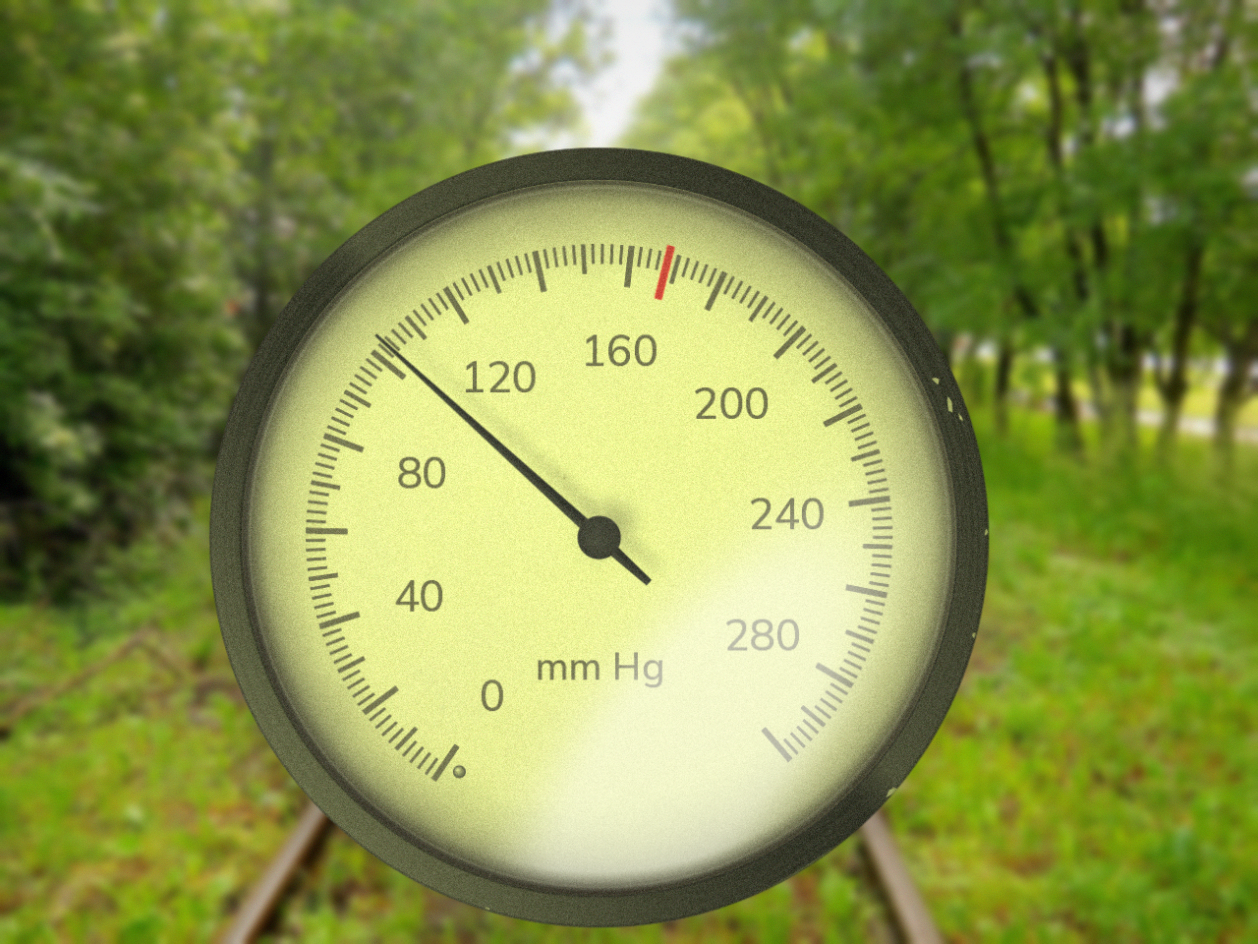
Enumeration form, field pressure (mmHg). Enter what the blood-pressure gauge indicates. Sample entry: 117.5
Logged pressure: 103
